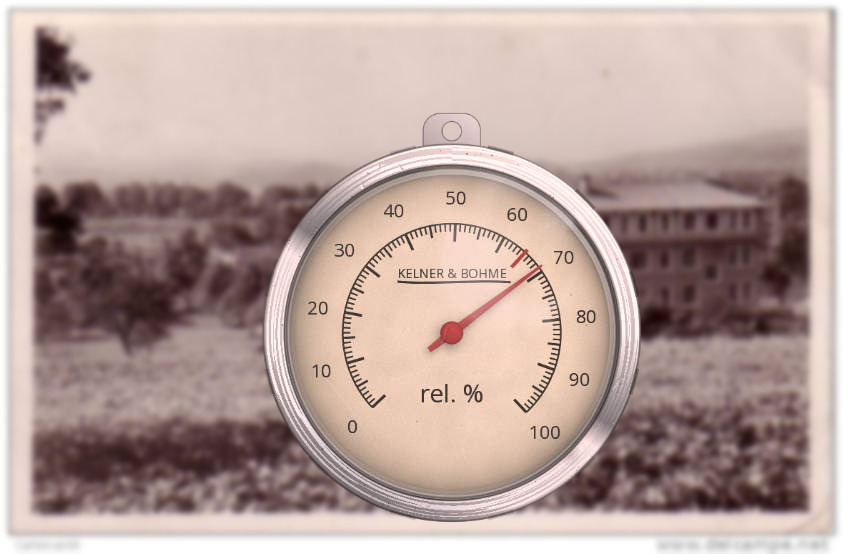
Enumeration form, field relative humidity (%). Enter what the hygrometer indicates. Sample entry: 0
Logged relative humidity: 69
